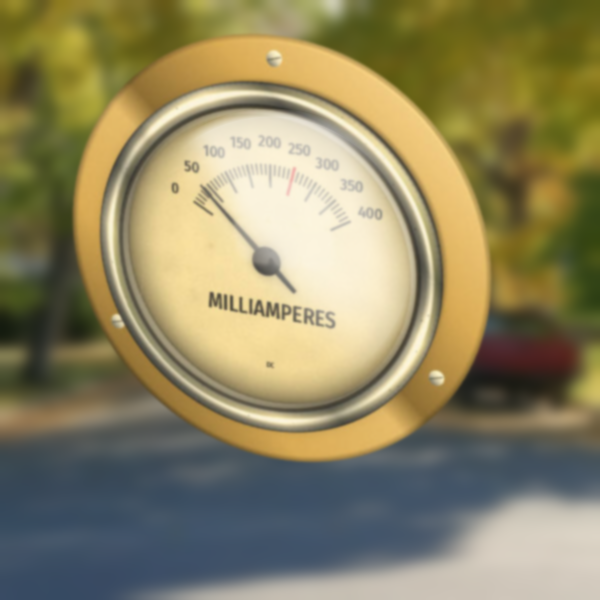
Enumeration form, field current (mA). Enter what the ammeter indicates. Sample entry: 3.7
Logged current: 50
